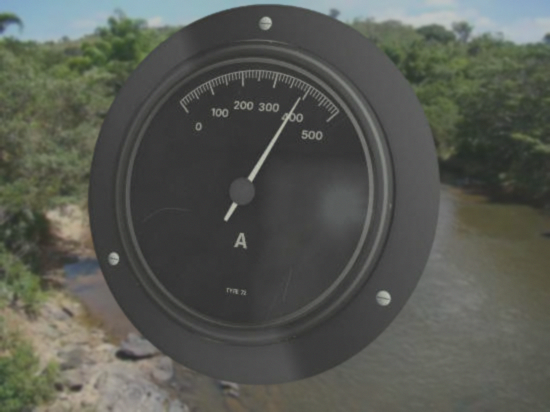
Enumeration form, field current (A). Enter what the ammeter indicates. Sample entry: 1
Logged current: 400
